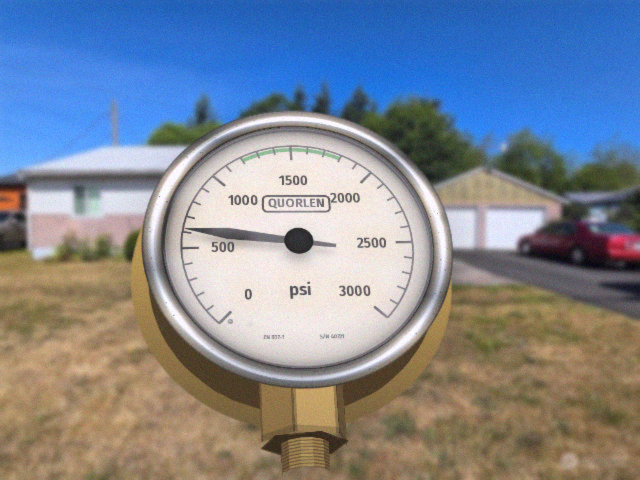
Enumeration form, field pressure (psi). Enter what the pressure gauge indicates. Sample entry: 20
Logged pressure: 600
